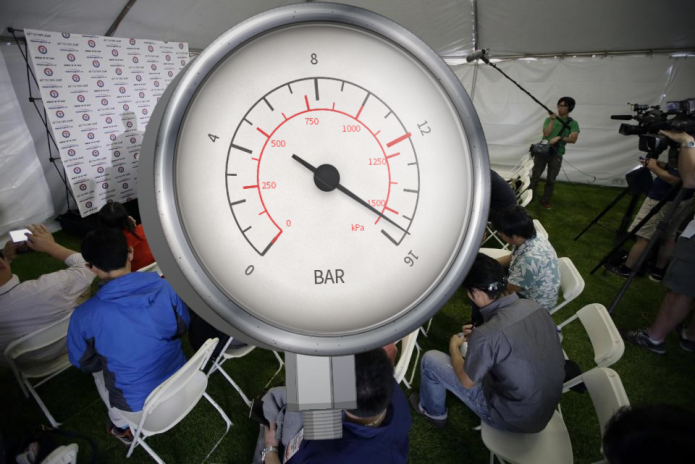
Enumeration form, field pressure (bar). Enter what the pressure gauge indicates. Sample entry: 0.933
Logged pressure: 15.5
